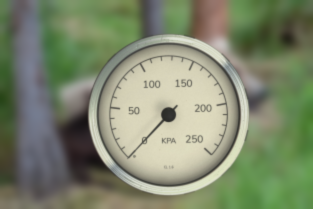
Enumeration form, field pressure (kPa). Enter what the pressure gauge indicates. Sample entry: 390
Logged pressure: 0
